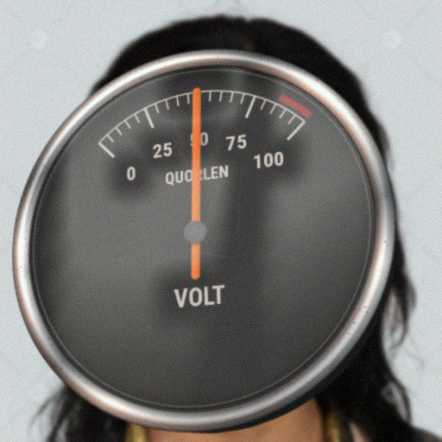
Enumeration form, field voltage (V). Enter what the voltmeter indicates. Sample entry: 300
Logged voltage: 50
